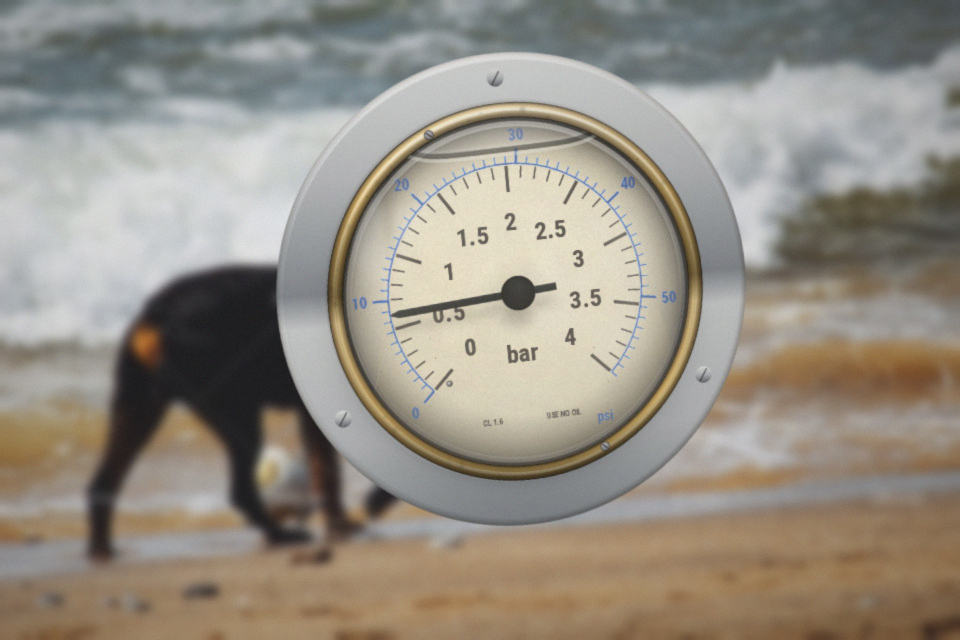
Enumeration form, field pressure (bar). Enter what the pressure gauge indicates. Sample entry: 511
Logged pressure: 0.6
